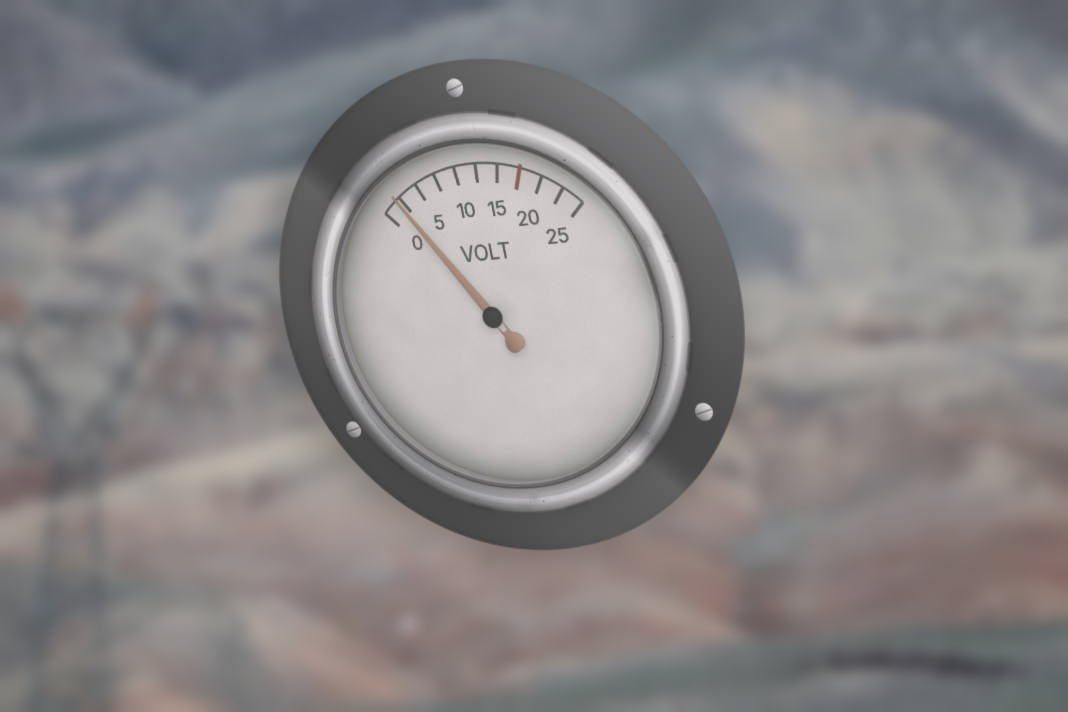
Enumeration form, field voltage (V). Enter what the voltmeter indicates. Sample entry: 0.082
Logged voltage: 2.5
